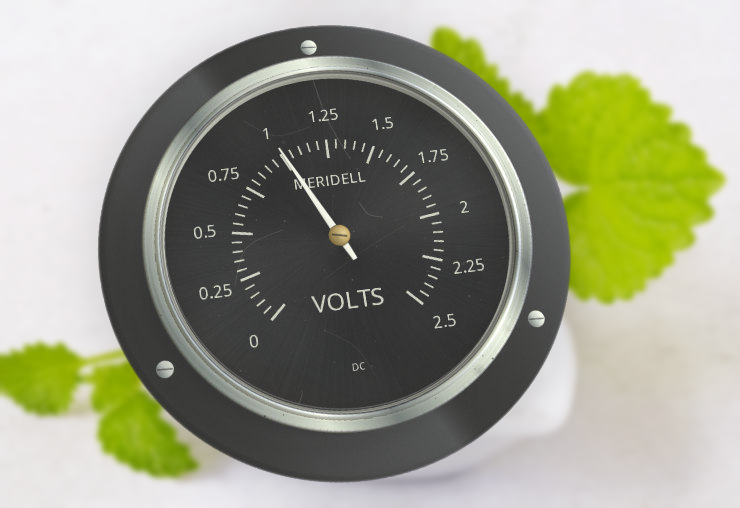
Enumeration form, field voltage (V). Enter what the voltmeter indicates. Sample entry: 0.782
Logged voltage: 1
